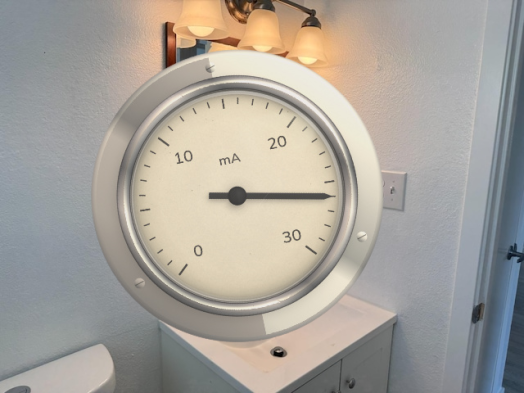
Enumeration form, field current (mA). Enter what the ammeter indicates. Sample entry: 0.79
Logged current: 26
